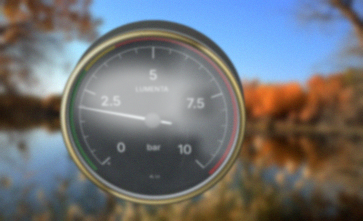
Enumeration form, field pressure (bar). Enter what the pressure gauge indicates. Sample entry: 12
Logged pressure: 2
